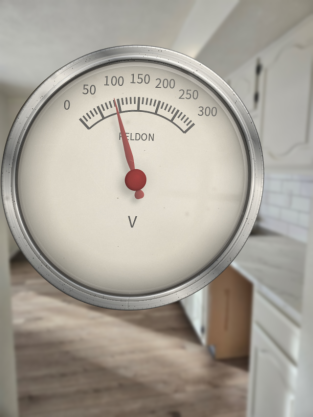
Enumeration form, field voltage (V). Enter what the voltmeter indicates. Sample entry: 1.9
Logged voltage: 90
